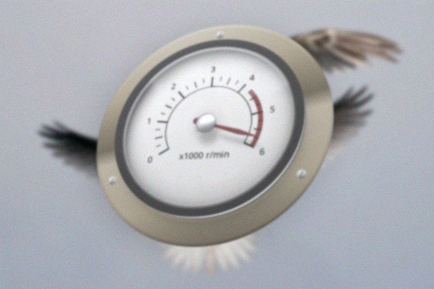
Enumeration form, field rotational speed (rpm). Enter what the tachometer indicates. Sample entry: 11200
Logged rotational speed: 5750
